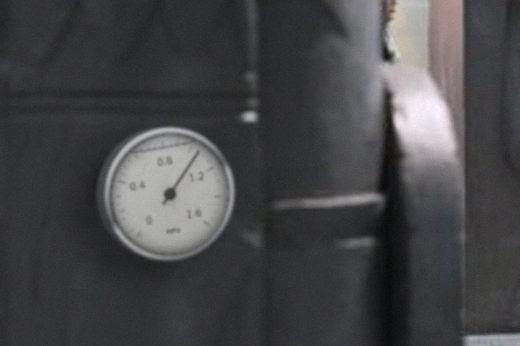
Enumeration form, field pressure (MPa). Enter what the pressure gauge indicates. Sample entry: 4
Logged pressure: 1.05
